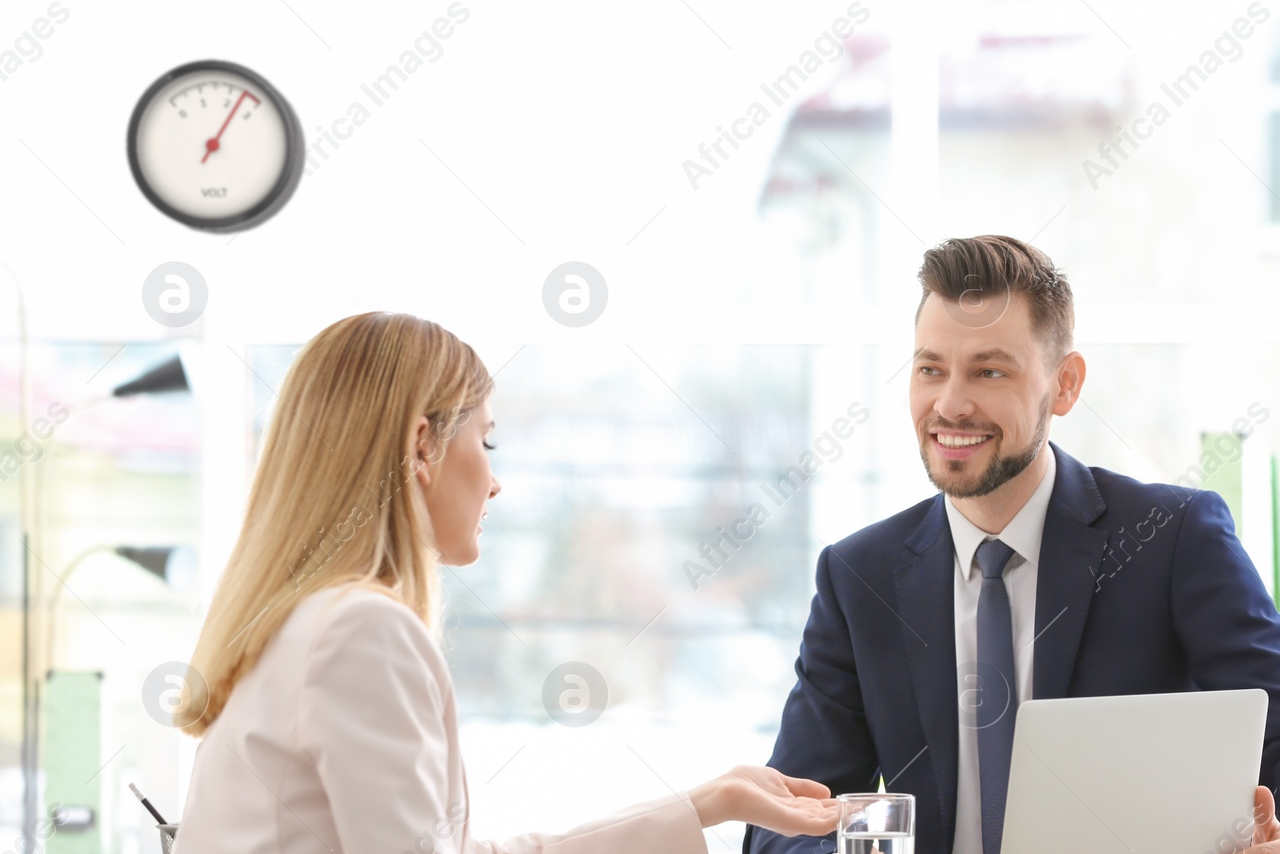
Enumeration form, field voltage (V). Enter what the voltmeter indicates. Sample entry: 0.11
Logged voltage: 2.5
